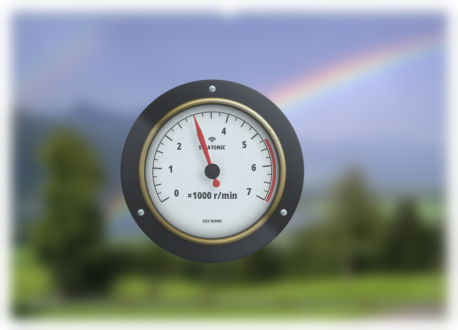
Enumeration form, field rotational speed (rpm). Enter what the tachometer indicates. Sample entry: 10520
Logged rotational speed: 3000
